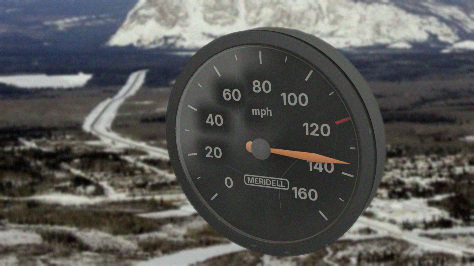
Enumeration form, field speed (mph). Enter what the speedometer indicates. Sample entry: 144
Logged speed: 135
